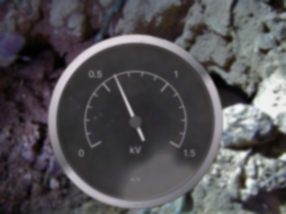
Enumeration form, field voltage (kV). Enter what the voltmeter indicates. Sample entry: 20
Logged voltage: 0.6
